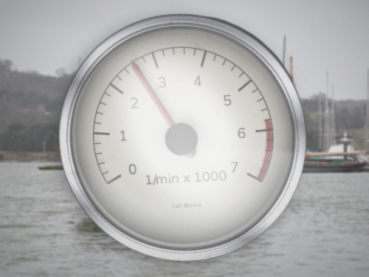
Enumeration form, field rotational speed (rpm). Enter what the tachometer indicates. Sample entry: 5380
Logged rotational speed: 2600
